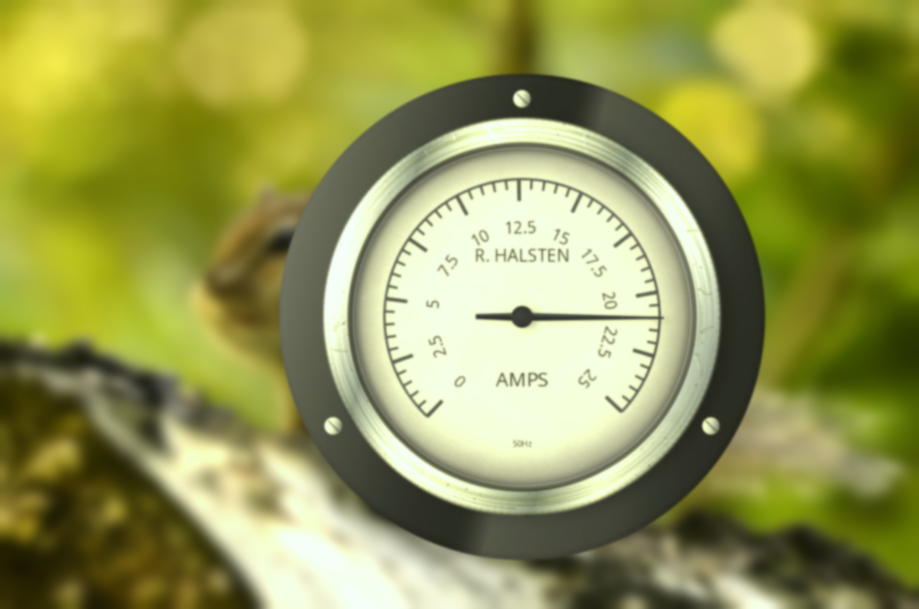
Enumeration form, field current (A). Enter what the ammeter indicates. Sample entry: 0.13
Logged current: 21
